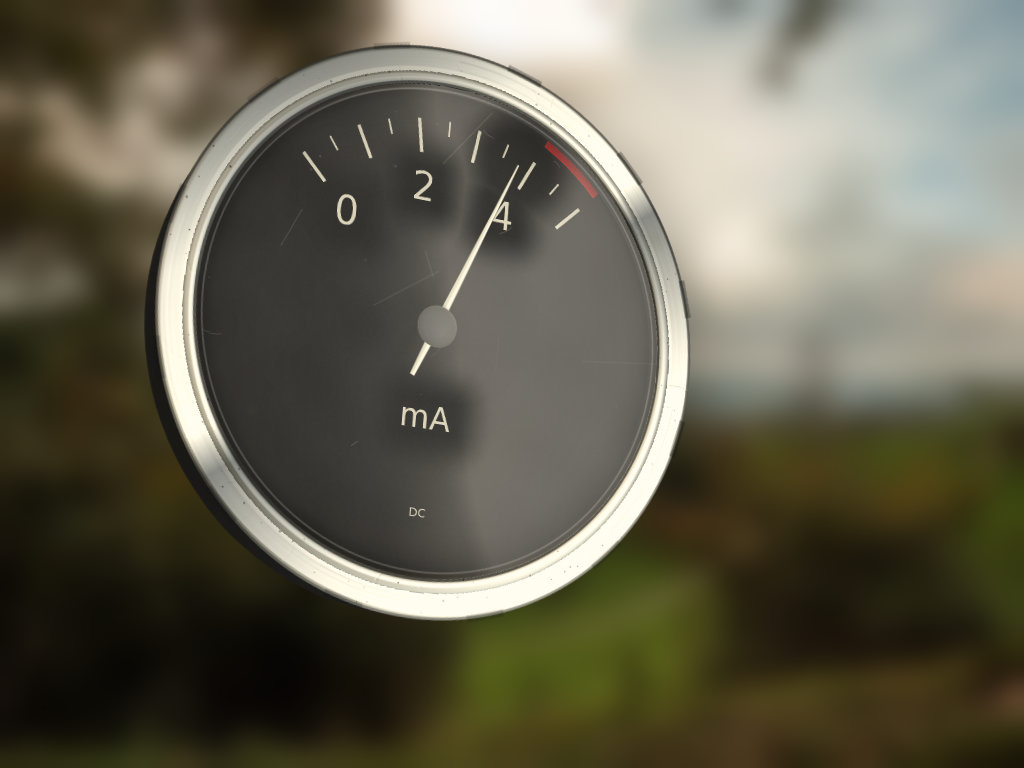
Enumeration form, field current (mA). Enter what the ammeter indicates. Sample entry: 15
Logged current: 3.75
